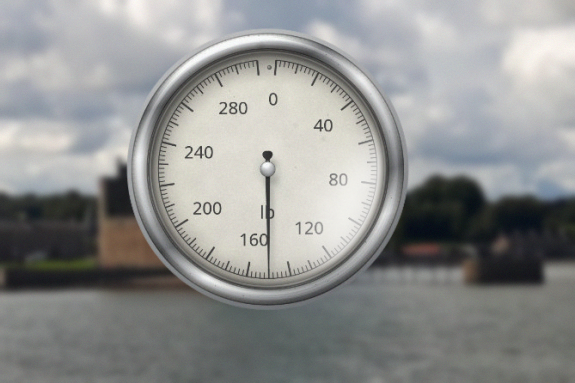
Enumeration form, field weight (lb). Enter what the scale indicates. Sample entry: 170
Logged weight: 150
